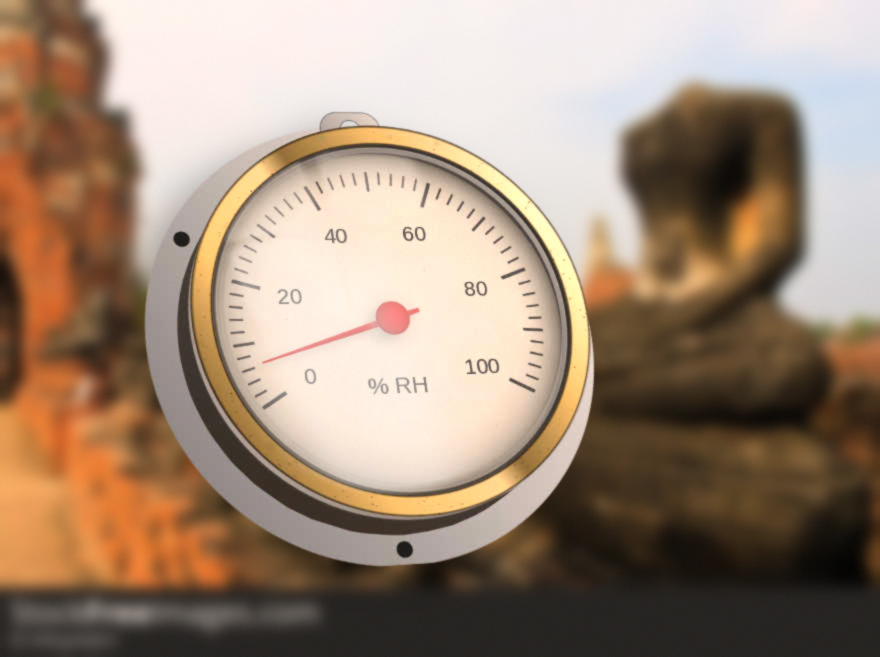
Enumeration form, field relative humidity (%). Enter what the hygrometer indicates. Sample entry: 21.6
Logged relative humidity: 6
